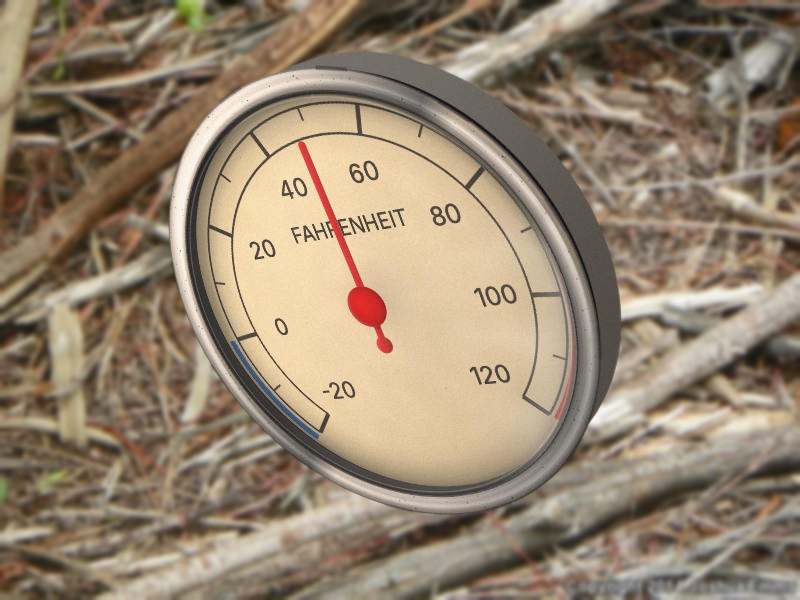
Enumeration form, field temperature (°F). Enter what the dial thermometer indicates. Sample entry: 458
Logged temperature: 50
